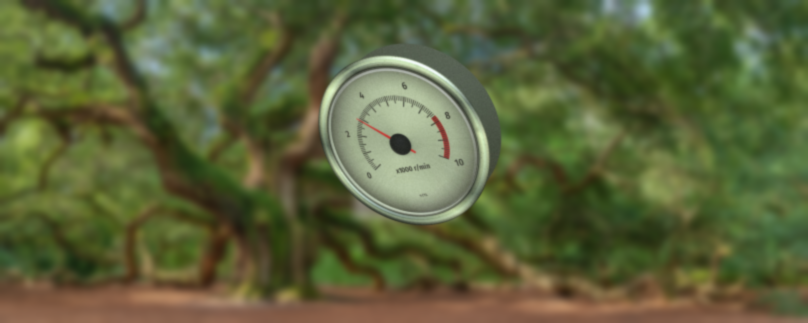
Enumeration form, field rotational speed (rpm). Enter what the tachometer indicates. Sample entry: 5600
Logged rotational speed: 3000
